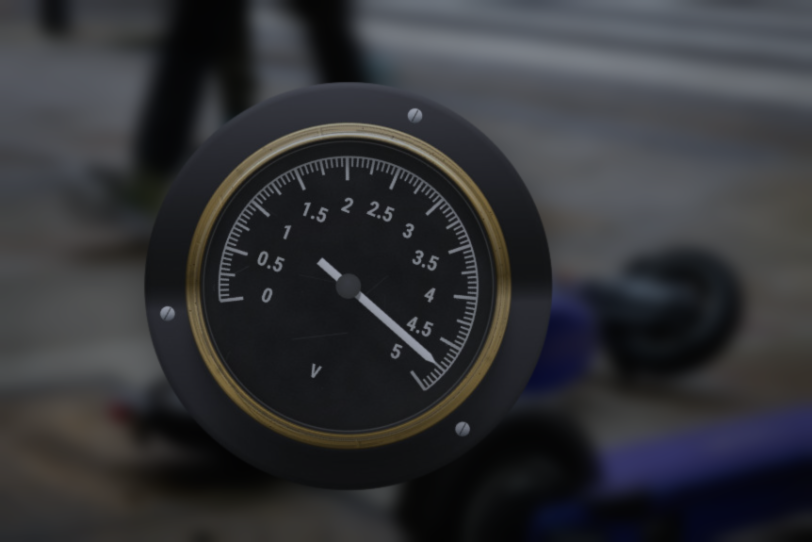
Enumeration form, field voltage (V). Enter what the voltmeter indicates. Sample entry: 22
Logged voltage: 4.75
